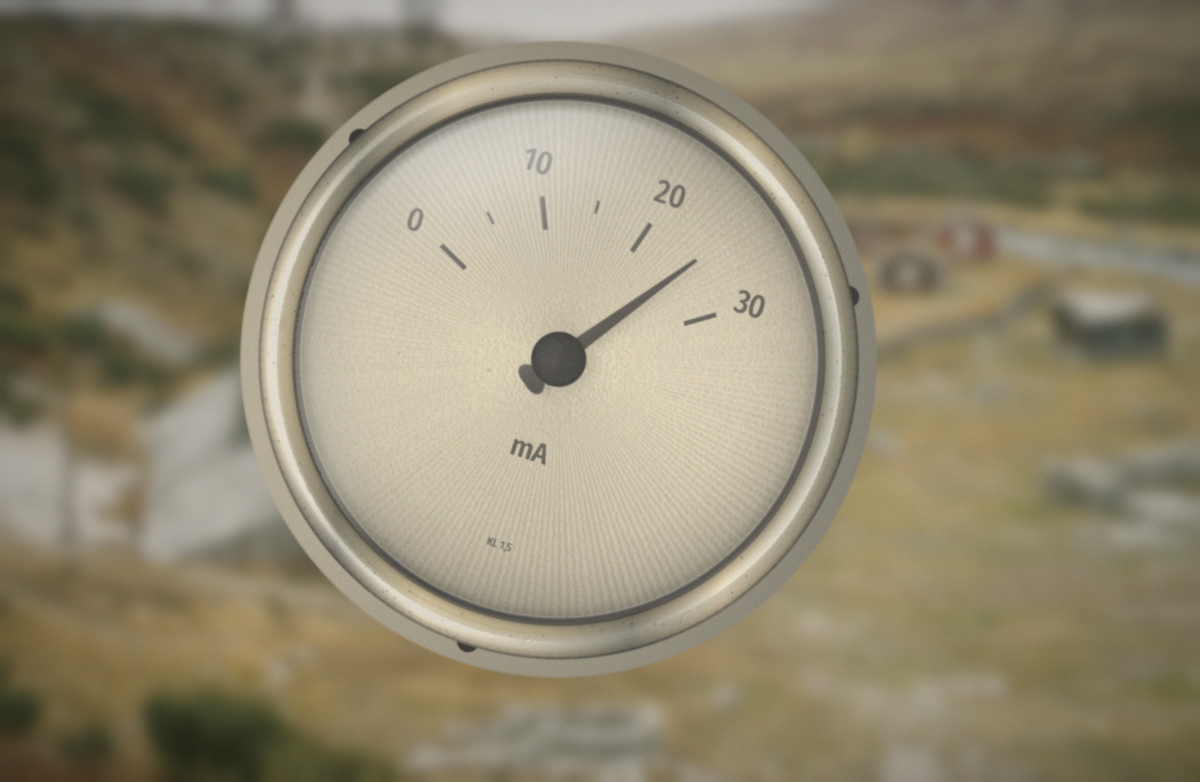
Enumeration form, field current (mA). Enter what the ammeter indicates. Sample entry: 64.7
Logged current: 25
